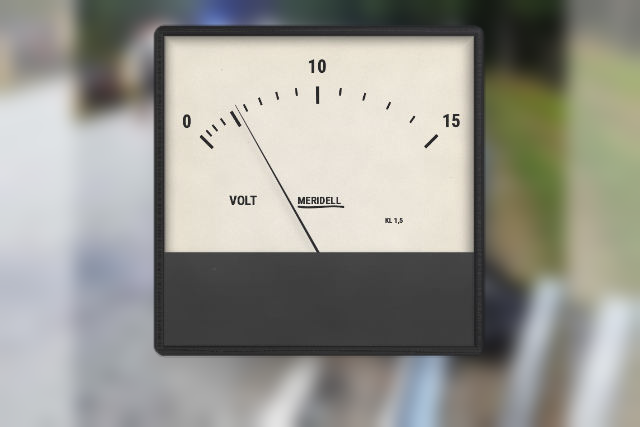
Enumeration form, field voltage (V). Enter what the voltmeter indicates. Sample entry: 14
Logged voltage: 5.5
